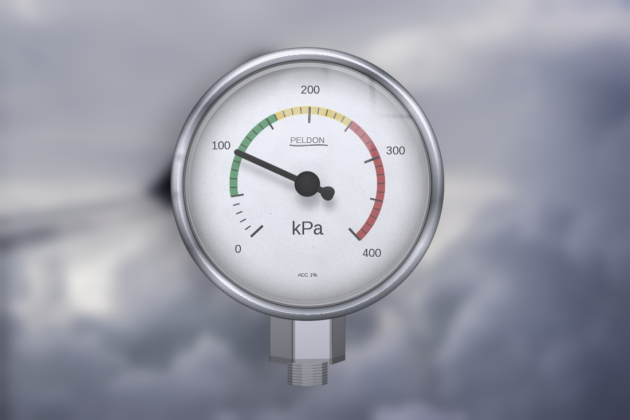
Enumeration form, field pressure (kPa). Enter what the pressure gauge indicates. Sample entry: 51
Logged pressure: 100
